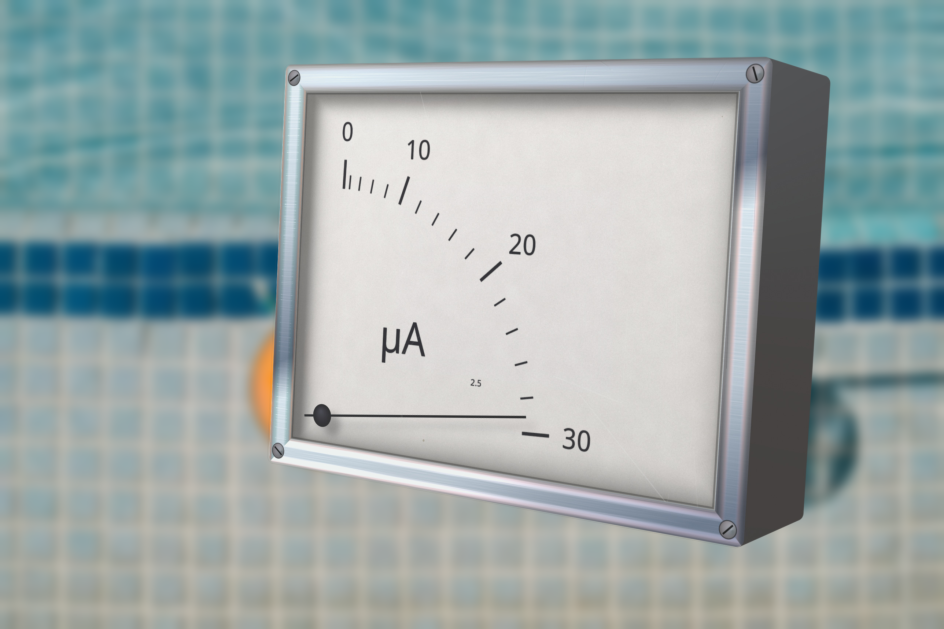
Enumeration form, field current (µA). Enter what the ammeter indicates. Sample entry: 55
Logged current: 29
